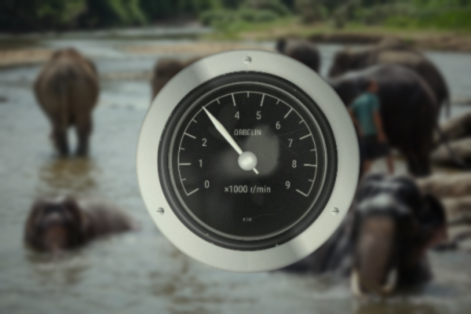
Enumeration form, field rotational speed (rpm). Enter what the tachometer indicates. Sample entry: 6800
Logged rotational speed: 3000
